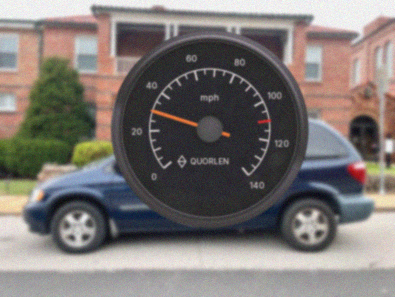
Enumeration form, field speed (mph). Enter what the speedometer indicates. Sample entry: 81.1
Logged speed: 30
